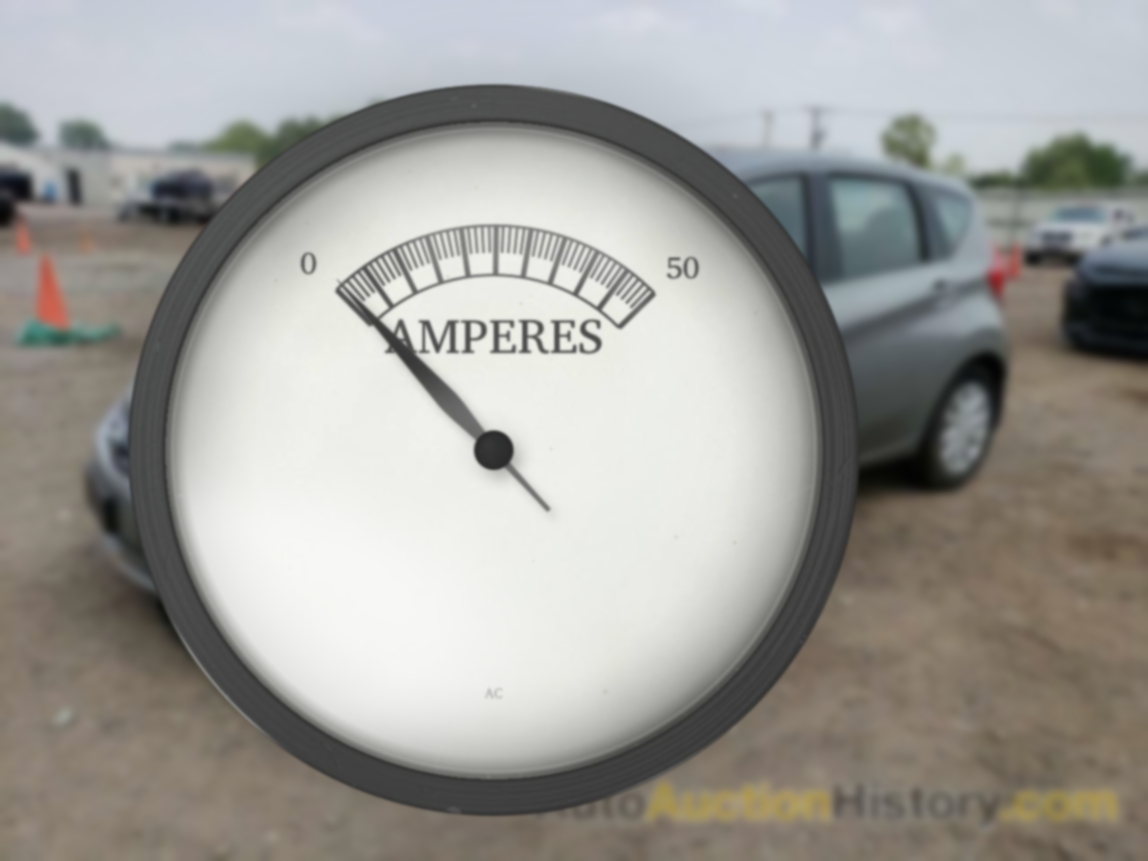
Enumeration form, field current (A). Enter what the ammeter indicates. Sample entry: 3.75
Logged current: 1
